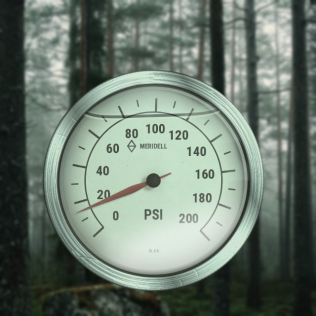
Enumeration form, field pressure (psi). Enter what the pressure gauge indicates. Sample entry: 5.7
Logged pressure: 15
